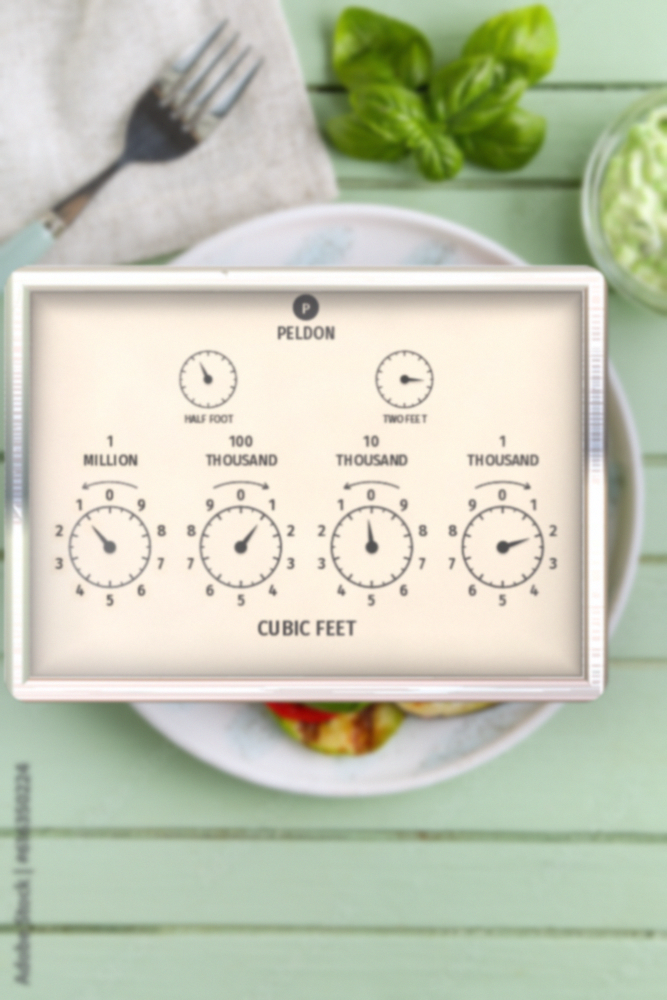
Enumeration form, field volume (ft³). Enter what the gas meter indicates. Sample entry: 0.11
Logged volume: 110200
